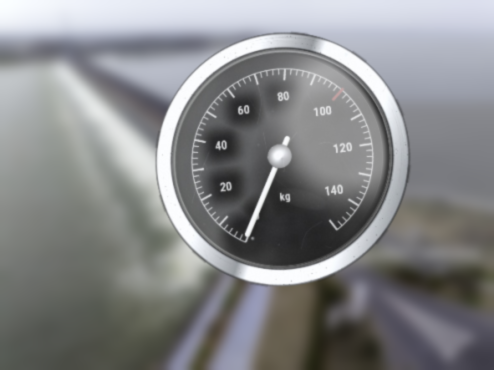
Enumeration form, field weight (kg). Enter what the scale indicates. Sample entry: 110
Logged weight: 0
